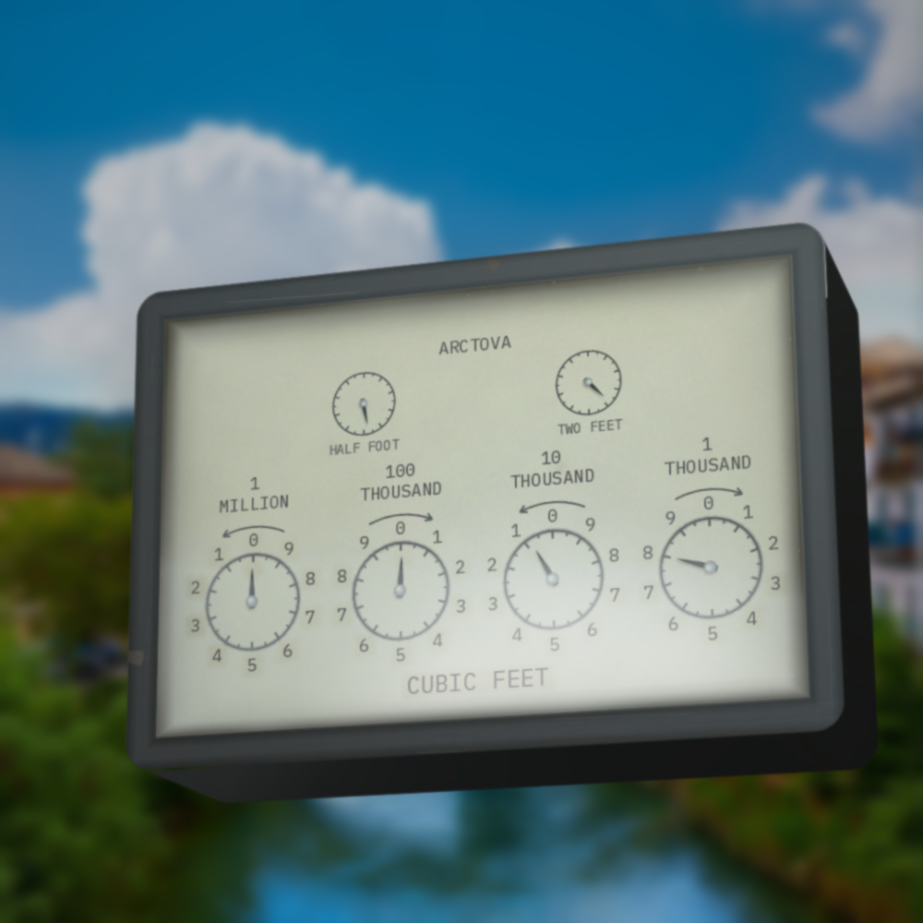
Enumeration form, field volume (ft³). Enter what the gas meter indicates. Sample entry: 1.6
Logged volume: 800
